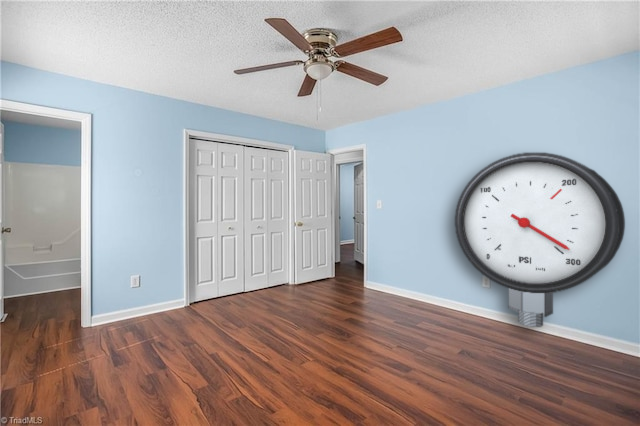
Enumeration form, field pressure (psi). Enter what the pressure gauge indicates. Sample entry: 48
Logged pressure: 290
